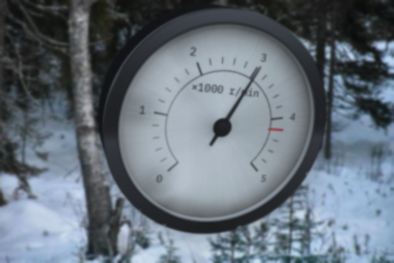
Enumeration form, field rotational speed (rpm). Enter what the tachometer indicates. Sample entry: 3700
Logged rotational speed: 3000
